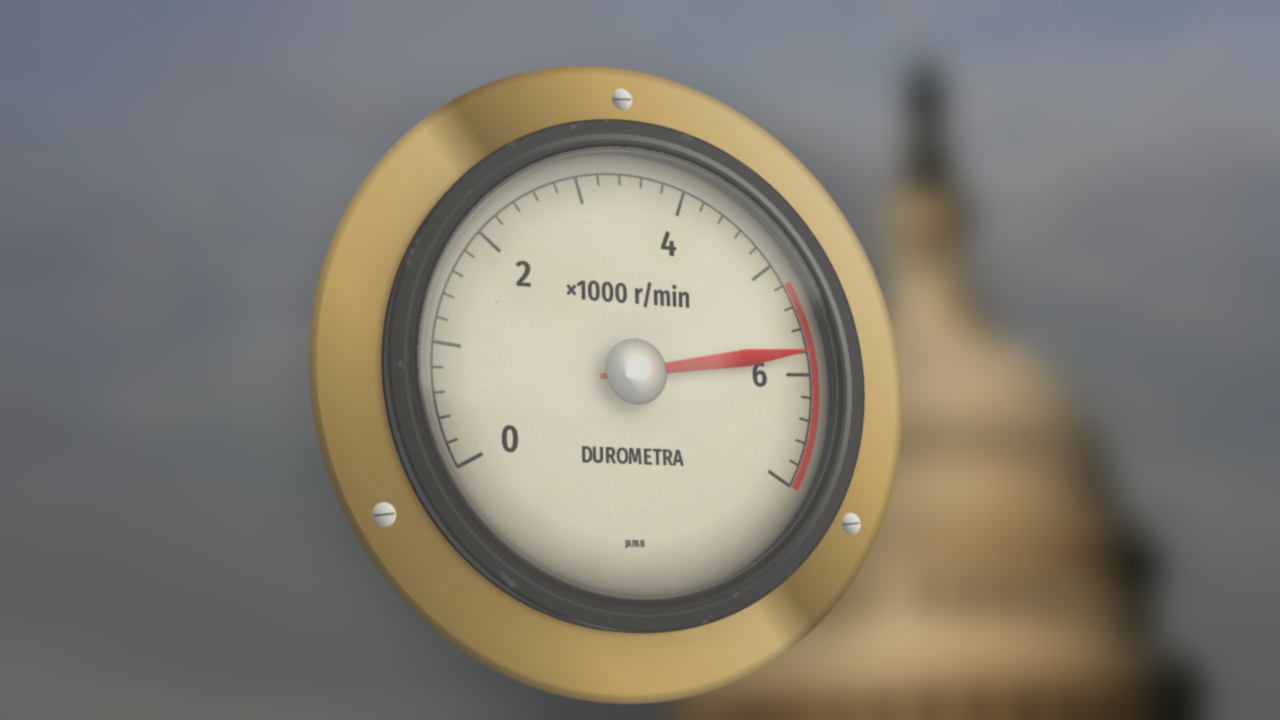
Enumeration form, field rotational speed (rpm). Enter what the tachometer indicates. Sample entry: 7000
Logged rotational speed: 5800
